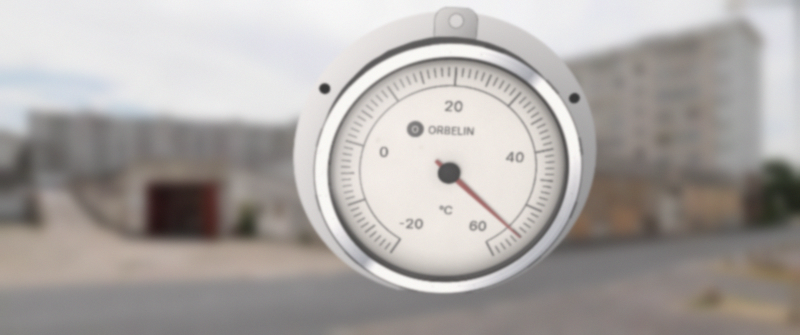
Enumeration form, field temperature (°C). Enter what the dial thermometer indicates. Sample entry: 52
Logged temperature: 55
